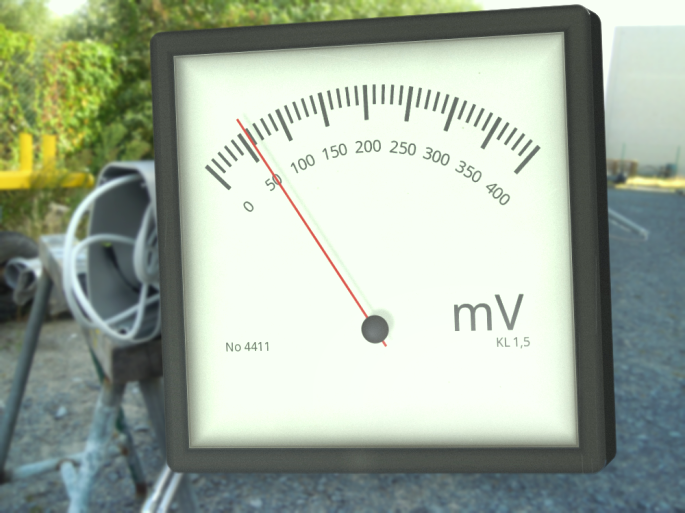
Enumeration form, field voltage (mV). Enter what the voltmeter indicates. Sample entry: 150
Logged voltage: 60
